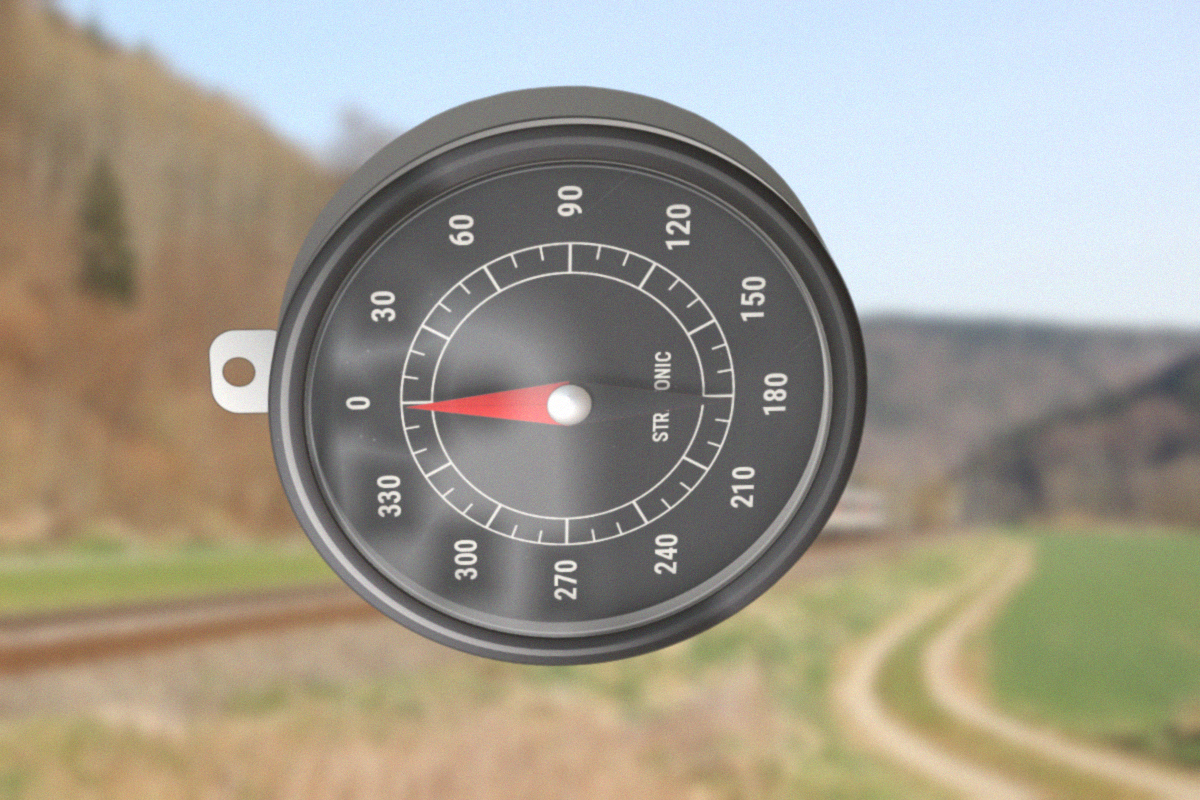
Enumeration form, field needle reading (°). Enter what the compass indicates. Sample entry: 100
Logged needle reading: 0
